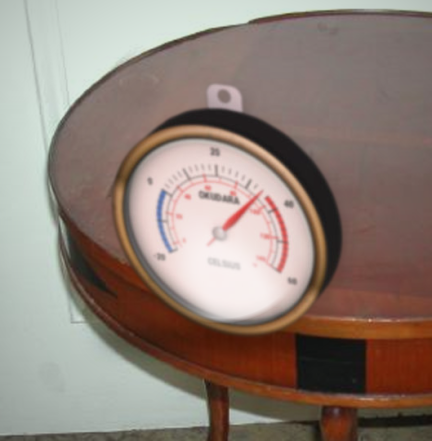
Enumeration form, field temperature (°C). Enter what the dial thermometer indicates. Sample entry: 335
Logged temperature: 34
